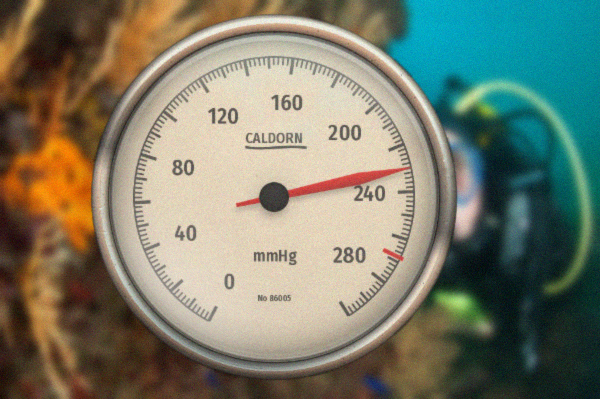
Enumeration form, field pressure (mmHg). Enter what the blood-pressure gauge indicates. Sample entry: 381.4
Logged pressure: 230
